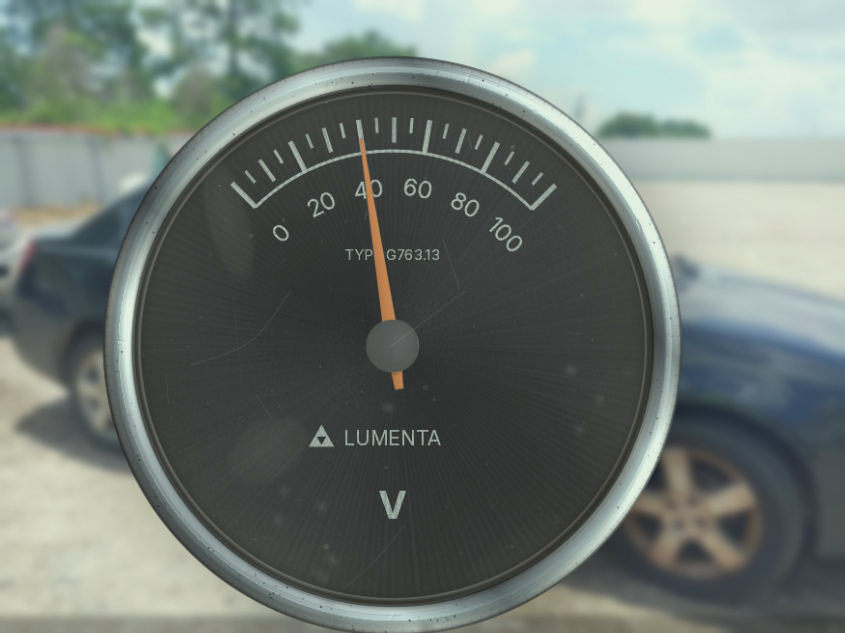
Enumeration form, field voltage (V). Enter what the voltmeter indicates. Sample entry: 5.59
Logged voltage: 40
